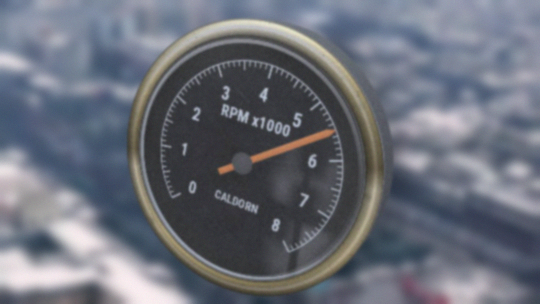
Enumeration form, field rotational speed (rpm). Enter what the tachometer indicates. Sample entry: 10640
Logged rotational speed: 5500
